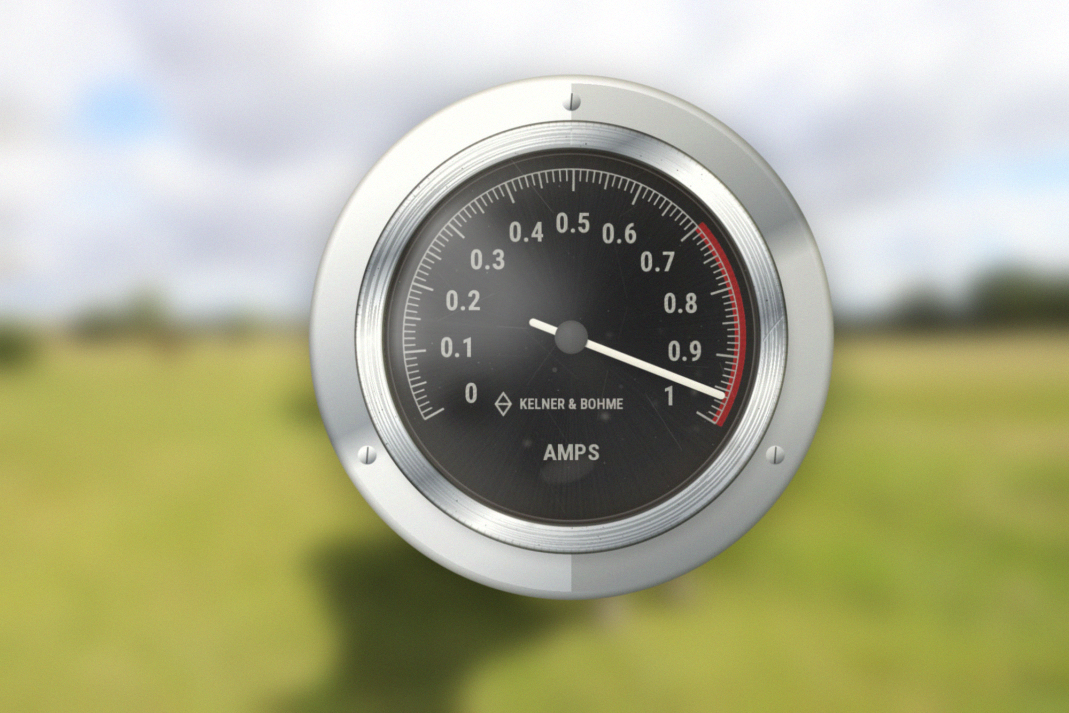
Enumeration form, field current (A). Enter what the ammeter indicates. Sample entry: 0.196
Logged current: 0.96
